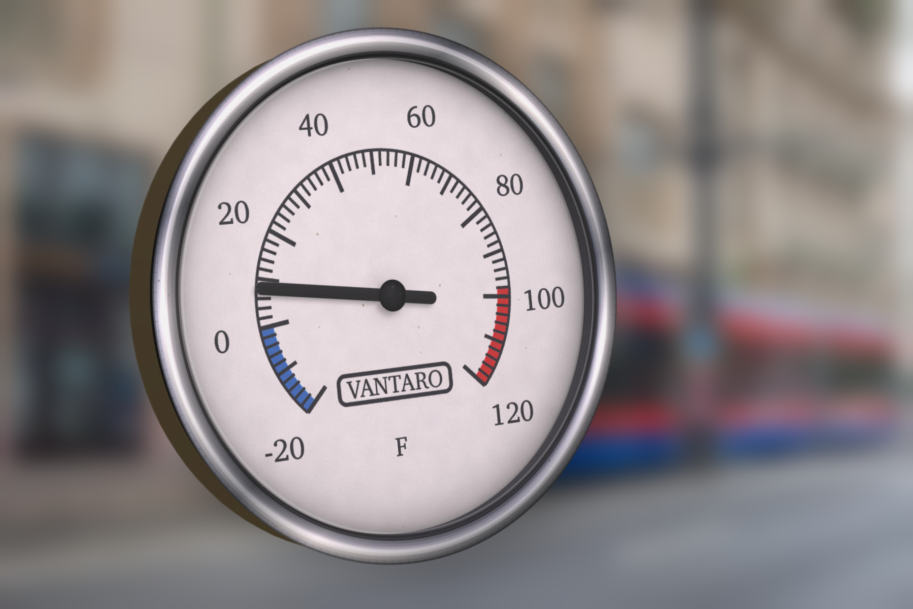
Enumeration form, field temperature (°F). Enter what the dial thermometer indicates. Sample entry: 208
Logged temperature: 8
